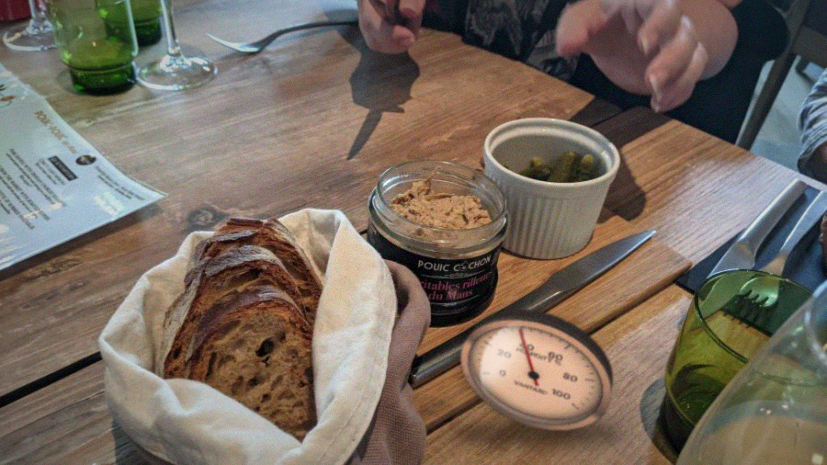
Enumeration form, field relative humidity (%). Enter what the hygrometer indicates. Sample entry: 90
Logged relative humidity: 40
